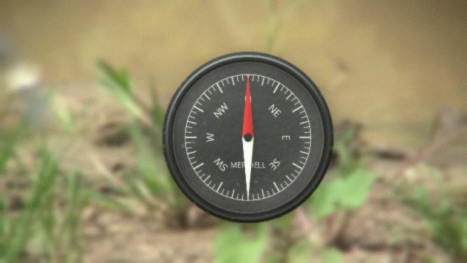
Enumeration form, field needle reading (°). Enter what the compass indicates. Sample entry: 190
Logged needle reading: 0
